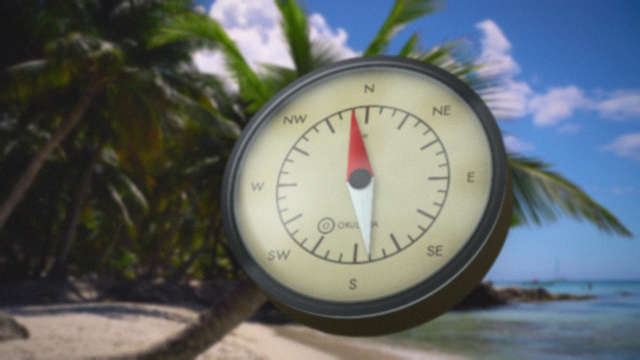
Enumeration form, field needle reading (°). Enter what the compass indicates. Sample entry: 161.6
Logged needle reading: 350
